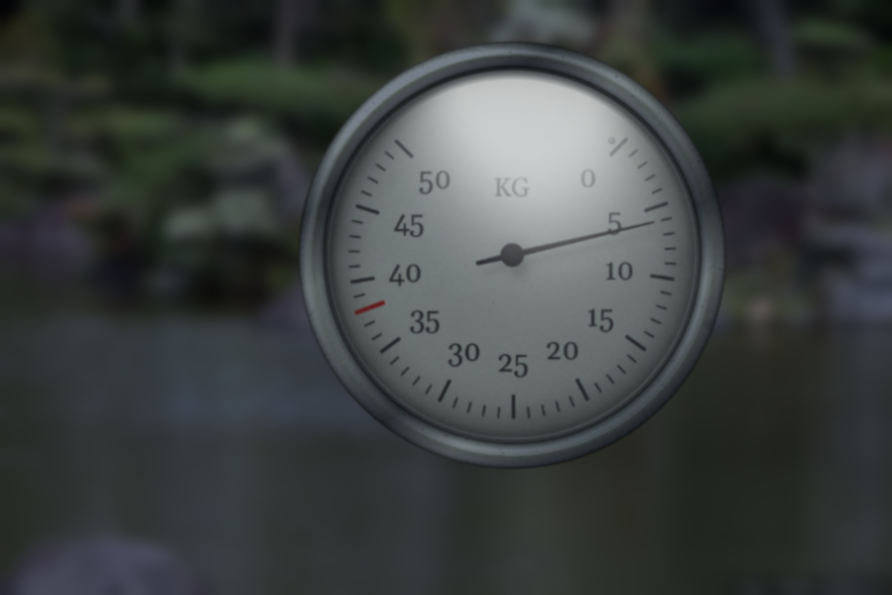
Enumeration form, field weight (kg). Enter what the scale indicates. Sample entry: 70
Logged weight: 6
